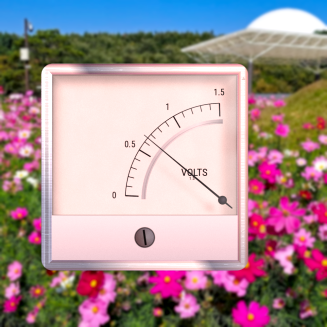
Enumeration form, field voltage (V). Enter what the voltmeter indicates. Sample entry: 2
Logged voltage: 0.65
